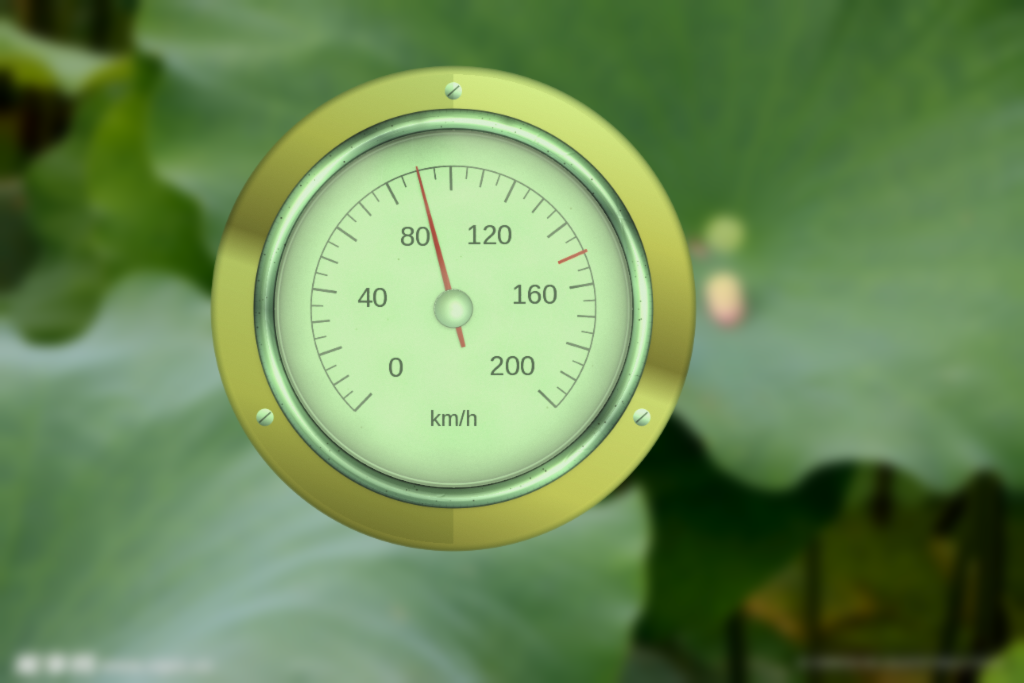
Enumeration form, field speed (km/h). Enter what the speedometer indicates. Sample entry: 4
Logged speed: 90
